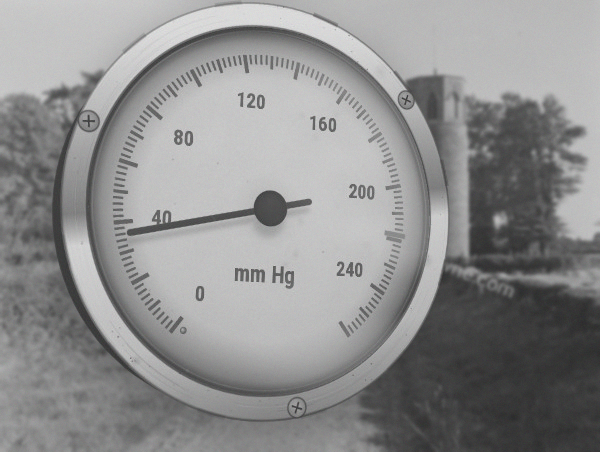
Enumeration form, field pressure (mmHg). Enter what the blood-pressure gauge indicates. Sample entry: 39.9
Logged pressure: 36
